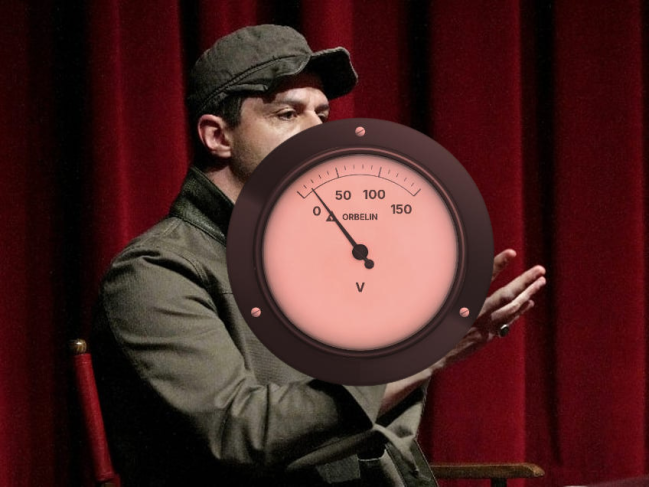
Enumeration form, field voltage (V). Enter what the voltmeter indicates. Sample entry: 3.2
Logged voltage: 15
